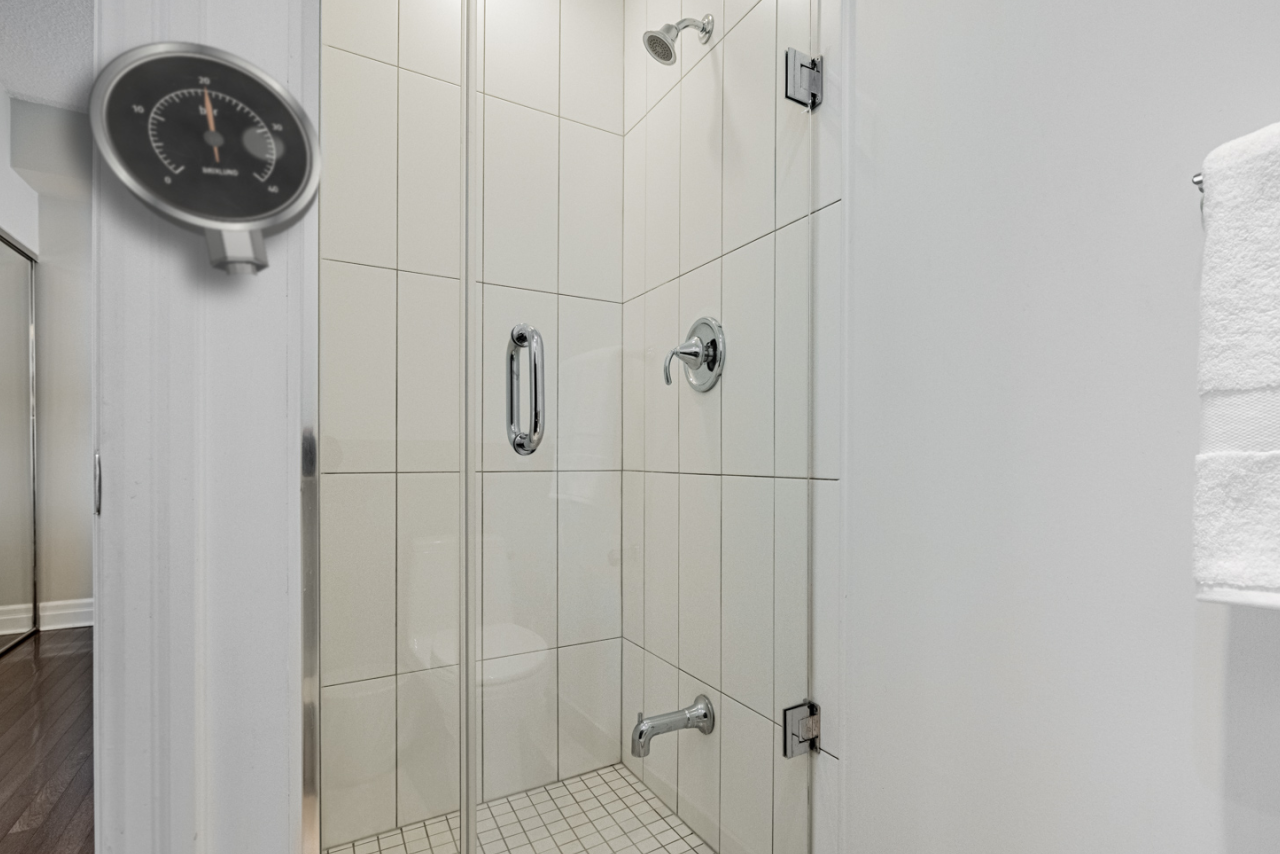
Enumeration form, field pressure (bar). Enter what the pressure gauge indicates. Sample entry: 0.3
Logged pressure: 20
